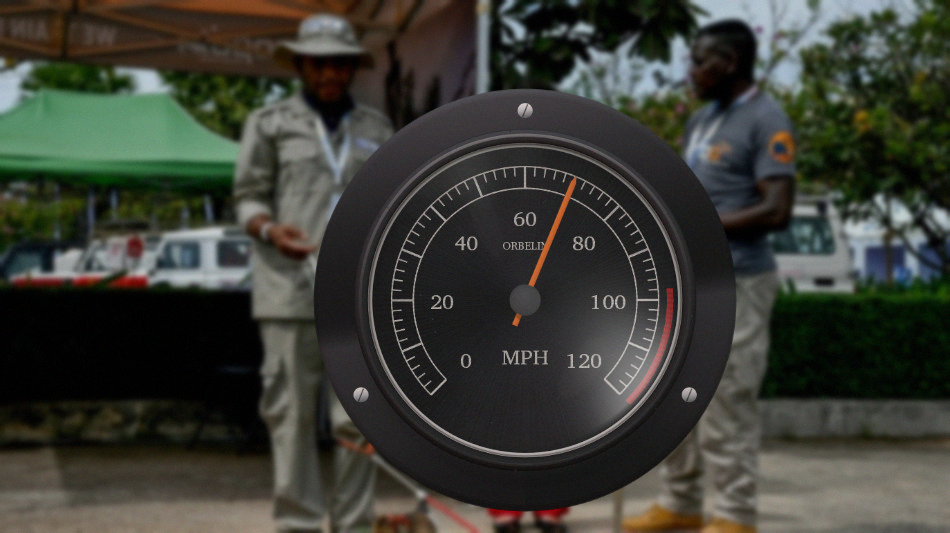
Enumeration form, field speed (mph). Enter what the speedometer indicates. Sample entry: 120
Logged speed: 70
